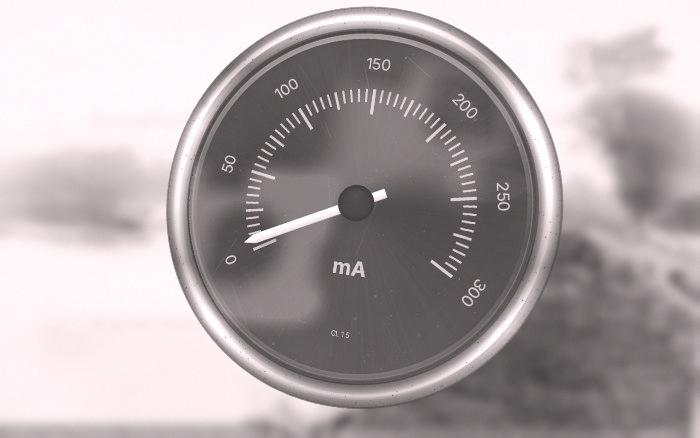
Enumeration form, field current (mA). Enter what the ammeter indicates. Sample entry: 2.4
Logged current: 5
